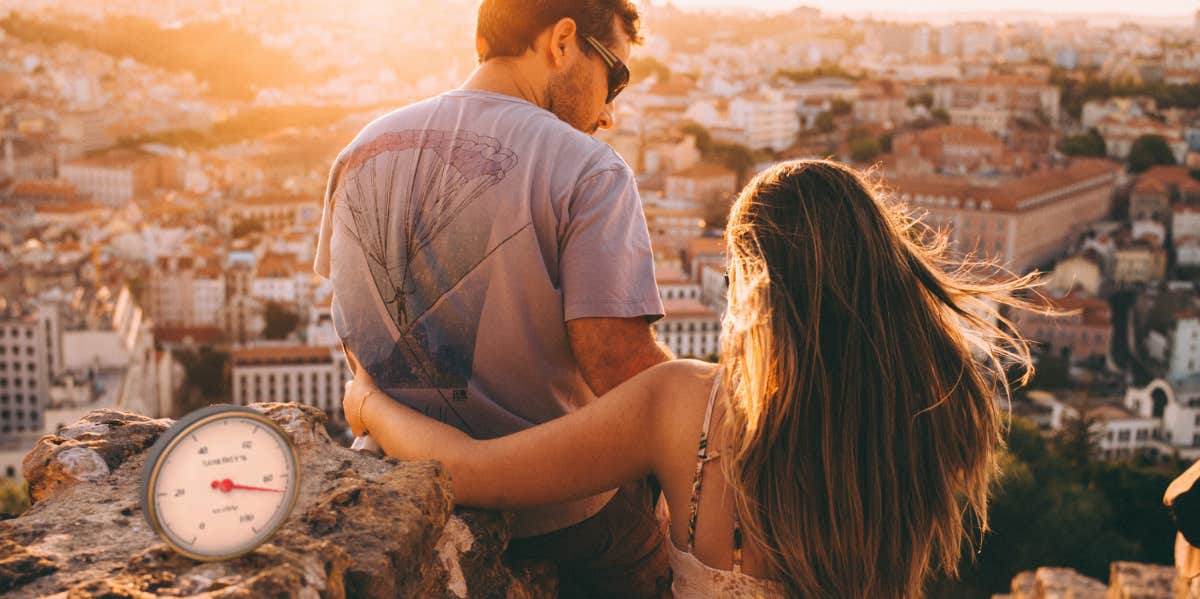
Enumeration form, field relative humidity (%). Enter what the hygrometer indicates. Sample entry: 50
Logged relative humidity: 85
